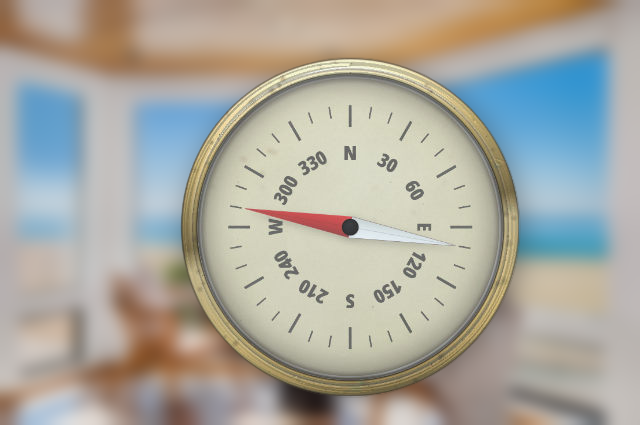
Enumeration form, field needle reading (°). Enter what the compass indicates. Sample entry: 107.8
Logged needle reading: 280
